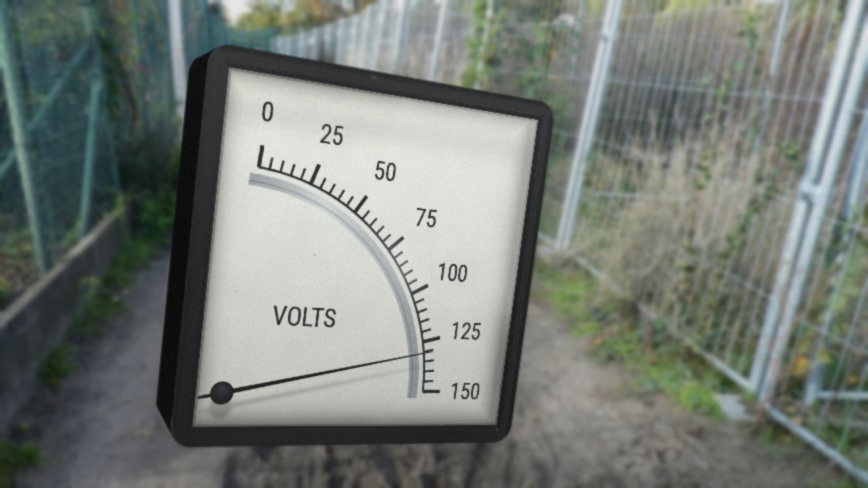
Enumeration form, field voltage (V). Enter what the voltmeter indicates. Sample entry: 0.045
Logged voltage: 130
